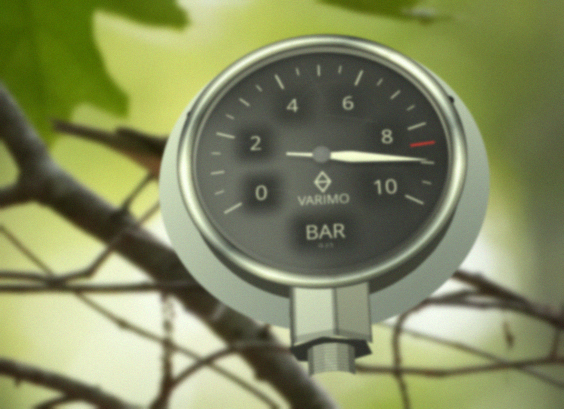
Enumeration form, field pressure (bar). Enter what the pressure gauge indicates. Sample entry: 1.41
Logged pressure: 9
